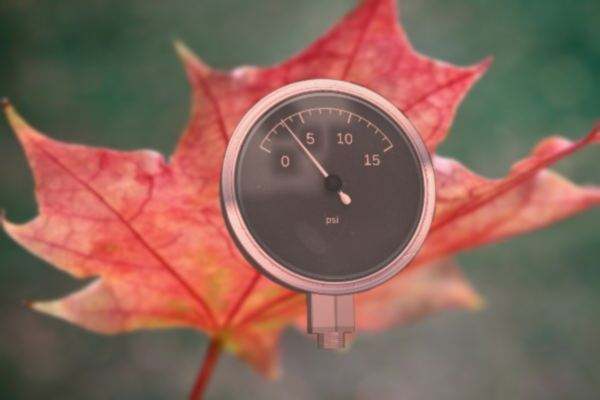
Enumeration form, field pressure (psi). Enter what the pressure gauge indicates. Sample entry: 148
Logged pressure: 3
